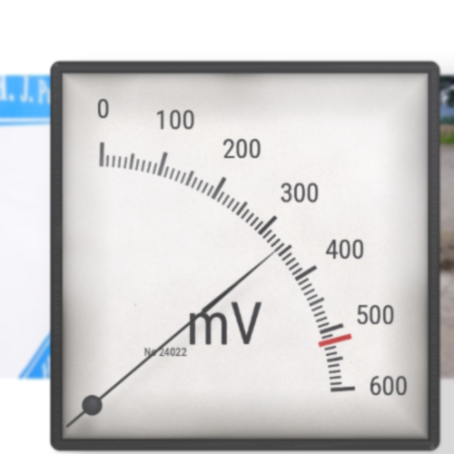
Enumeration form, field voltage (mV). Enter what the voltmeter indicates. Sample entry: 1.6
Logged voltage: 340
